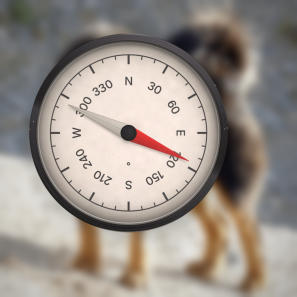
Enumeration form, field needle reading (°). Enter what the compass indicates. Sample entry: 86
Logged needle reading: 115
